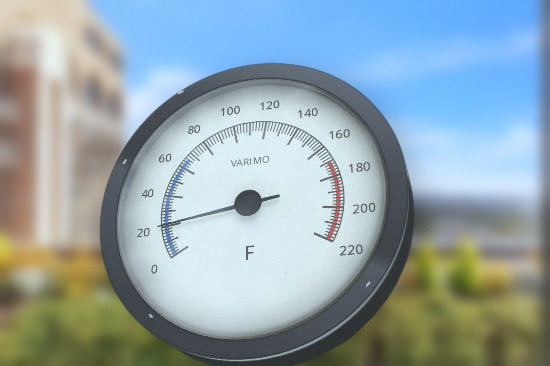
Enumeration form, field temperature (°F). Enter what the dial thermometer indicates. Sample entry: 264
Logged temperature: 20
